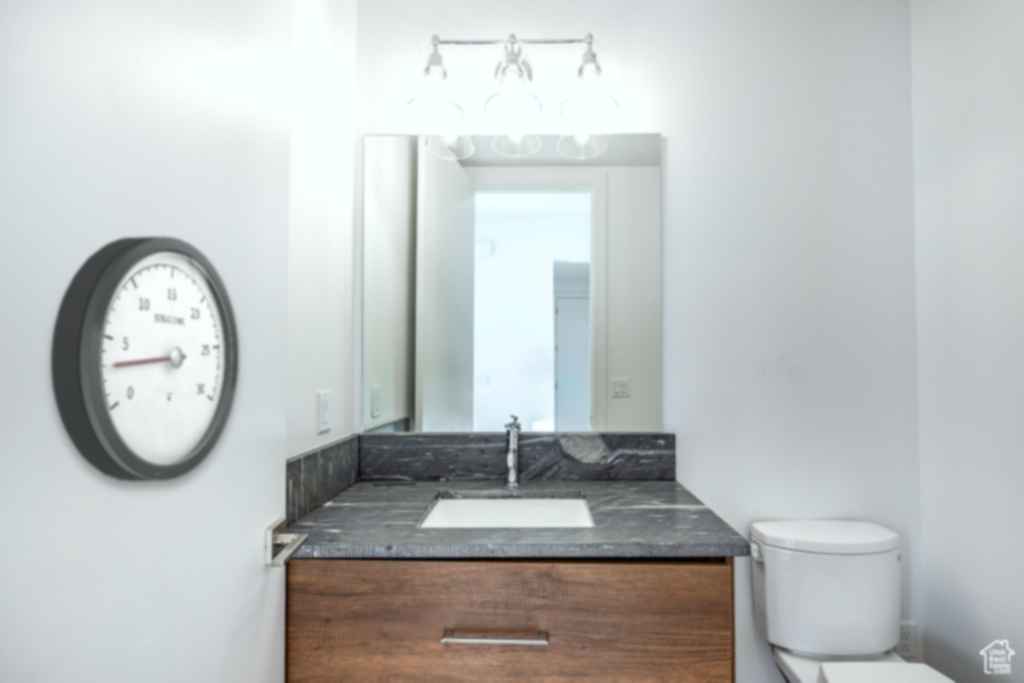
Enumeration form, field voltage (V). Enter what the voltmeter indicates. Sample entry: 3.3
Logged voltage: 3
